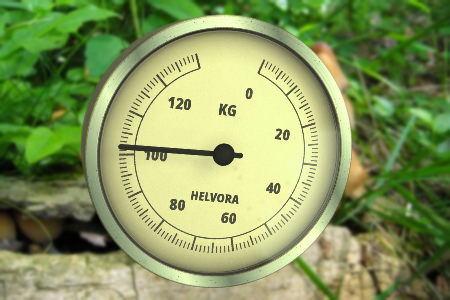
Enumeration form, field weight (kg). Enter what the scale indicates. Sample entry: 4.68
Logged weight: 102
